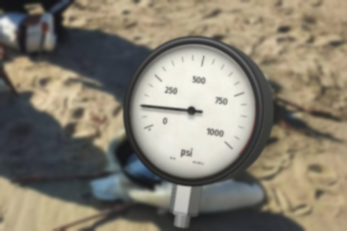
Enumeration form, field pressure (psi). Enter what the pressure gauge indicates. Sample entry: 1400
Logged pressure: 100
